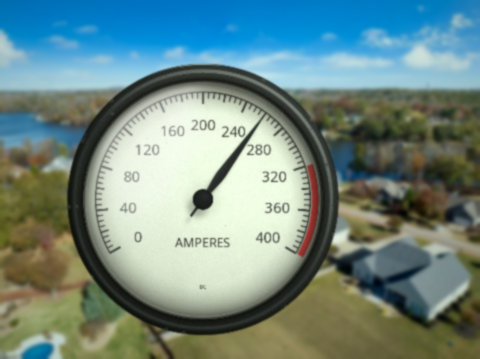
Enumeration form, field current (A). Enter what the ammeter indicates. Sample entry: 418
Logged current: 260
